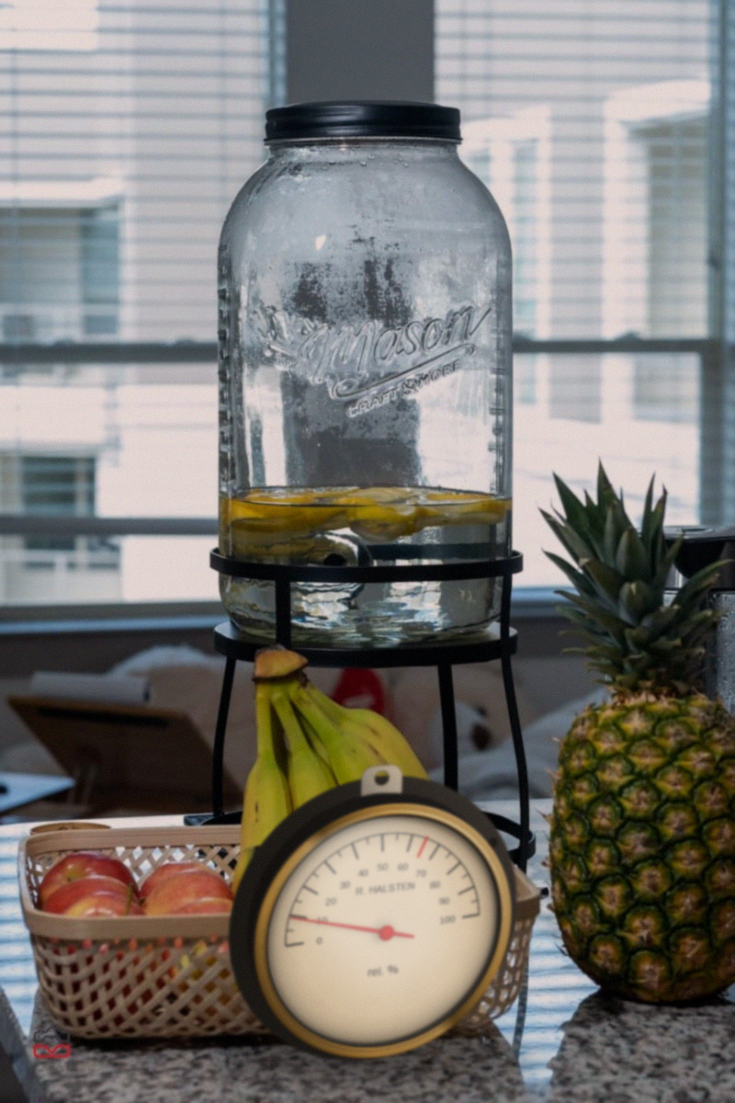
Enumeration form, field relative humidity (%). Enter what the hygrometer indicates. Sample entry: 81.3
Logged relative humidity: 10
